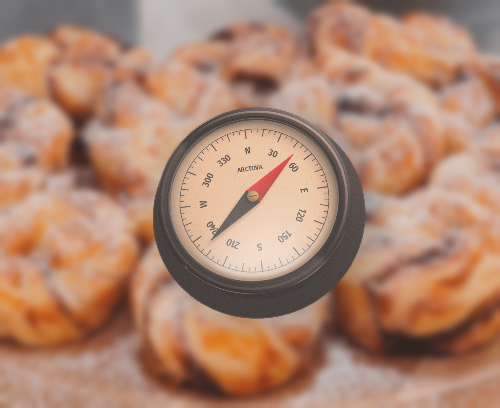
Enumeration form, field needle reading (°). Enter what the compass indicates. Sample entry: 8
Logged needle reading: 50
